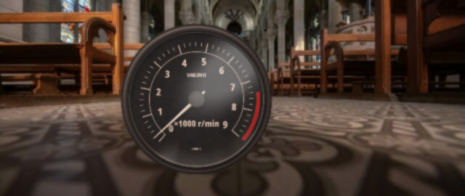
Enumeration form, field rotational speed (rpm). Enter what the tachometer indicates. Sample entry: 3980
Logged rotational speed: 200
